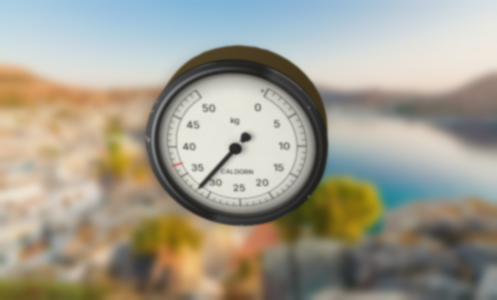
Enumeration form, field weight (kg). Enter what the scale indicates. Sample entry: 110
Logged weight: 32
